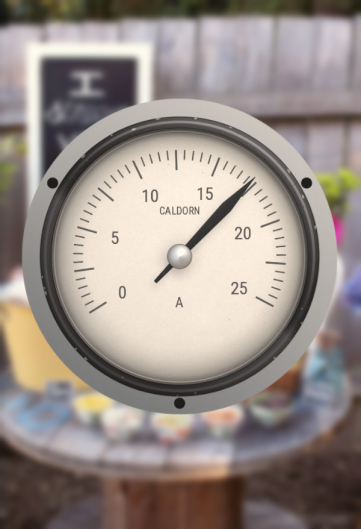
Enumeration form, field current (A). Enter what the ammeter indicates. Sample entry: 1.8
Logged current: 17.25
